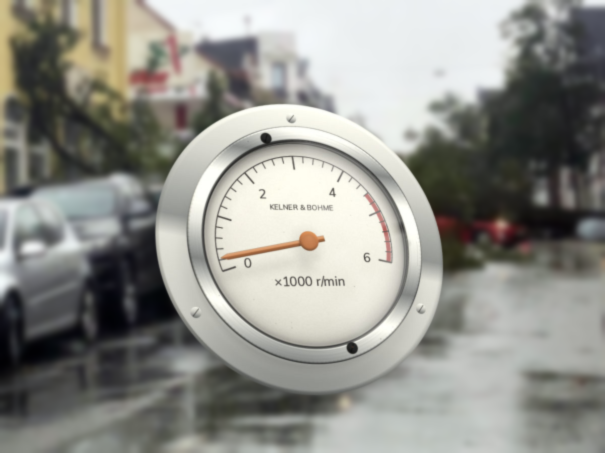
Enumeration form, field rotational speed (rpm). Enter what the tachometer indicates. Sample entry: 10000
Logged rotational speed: 200
